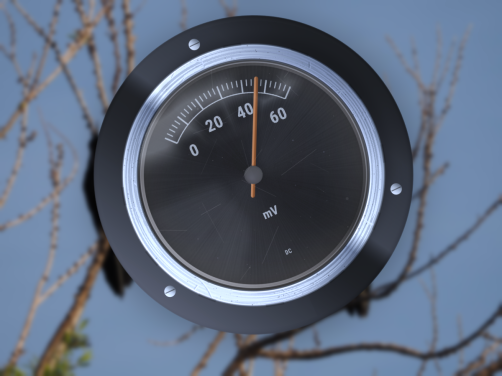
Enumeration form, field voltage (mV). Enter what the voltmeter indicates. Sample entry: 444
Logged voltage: 46
